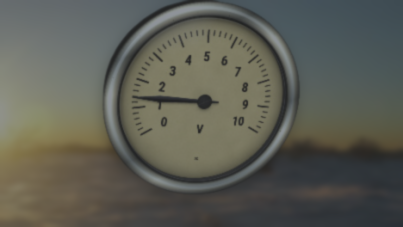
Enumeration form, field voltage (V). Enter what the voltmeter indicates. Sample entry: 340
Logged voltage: 1.4
